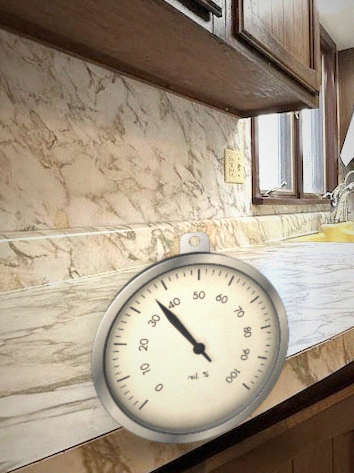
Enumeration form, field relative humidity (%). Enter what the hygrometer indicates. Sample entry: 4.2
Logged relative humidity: 36
